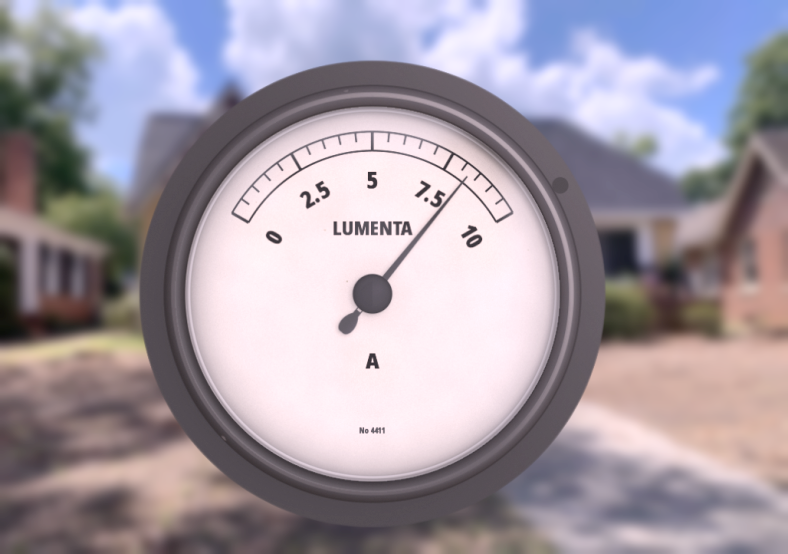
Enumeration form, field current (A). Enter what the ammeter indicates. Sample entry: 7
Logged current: 8.25
